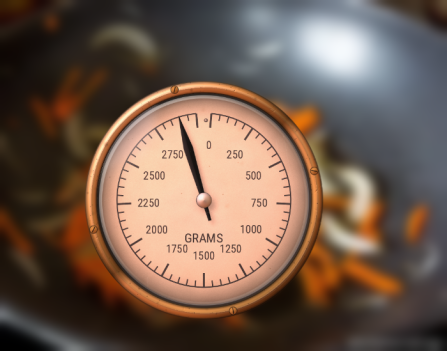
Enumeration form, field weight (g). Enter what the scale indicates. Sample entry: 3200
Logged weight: 2900
